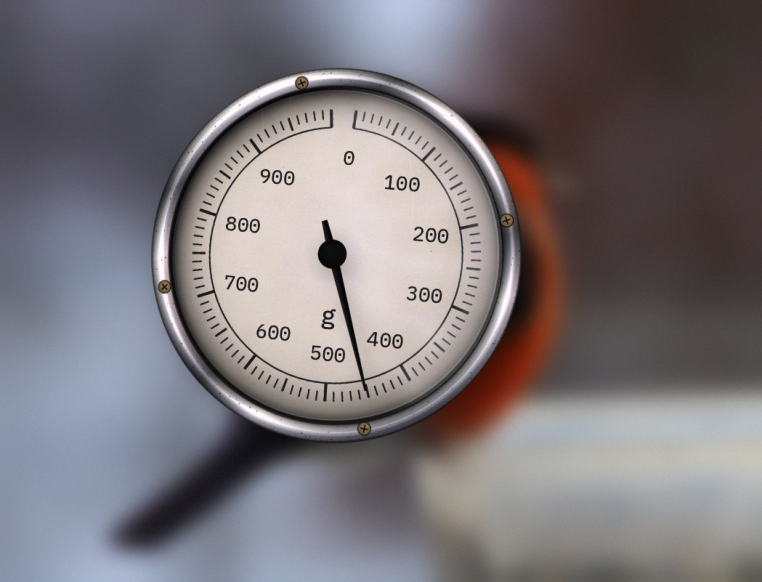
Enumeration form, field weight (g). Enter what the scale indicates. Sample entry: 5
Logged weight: 450
